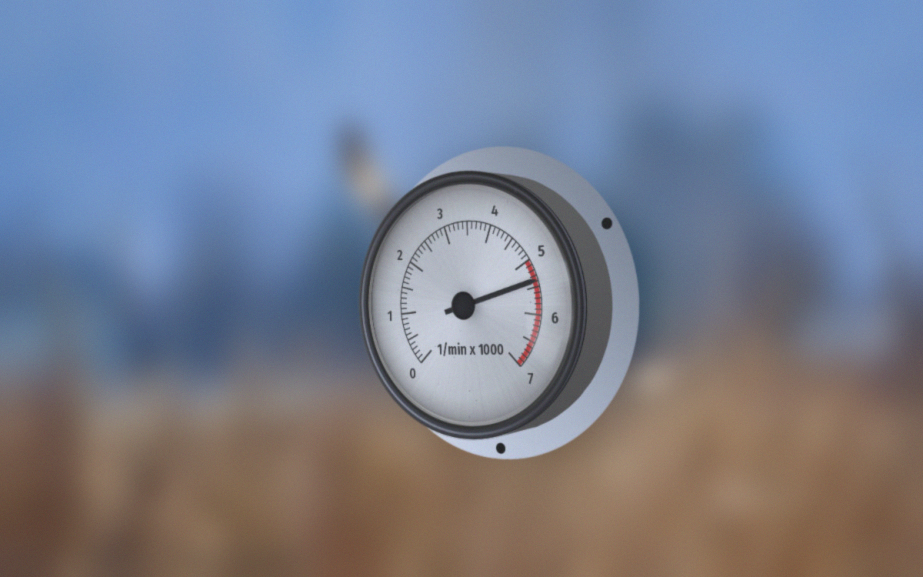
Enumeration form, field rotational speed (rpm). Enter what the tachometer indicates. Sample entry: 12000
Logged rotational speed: 5400
